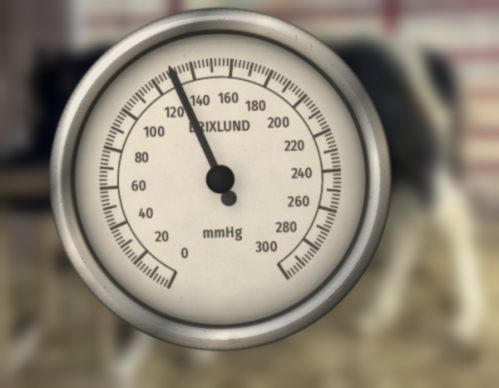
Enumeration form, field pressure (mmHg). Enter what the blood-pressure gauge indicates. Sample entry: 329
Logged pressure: 130
